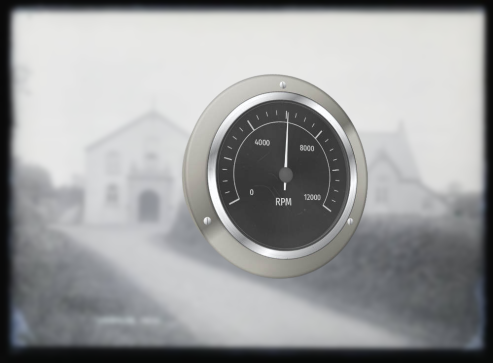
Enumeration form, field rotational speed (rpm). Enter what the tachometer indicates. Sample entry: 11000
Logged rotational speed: 6000
